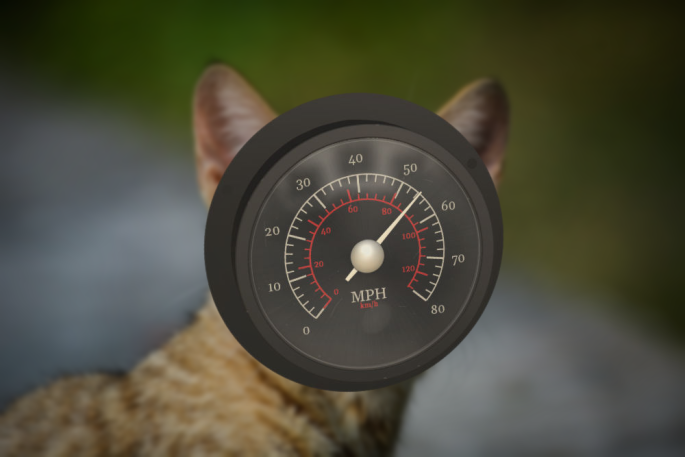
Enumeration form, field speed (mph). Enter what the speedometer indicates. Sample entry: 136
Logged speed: 54
